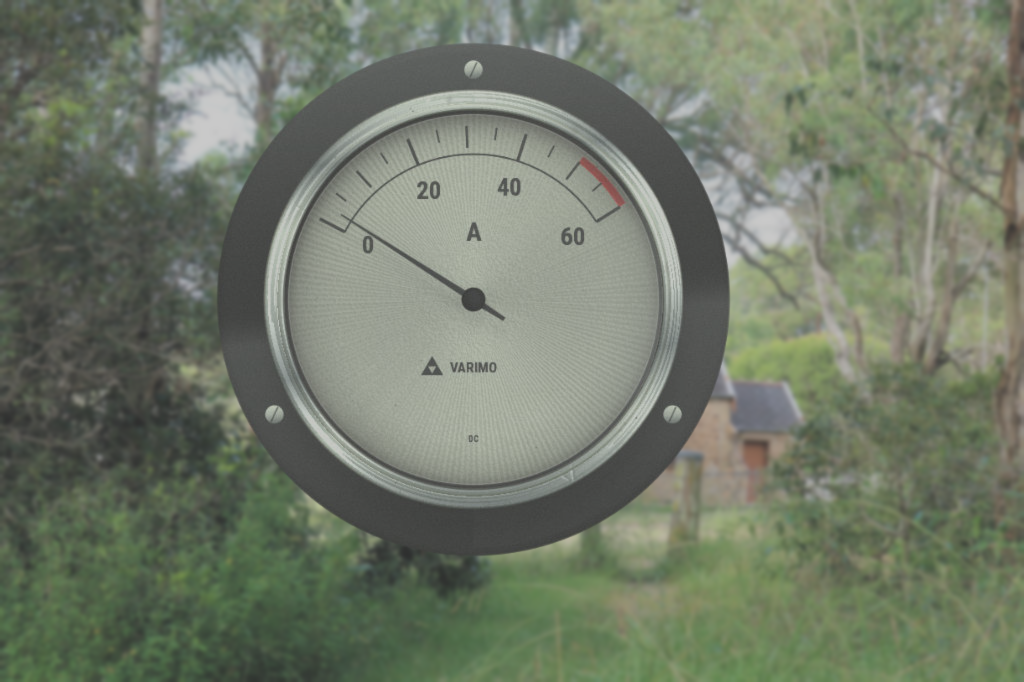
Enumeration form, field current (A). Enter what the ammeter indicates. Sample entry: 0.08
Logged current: 2.5
